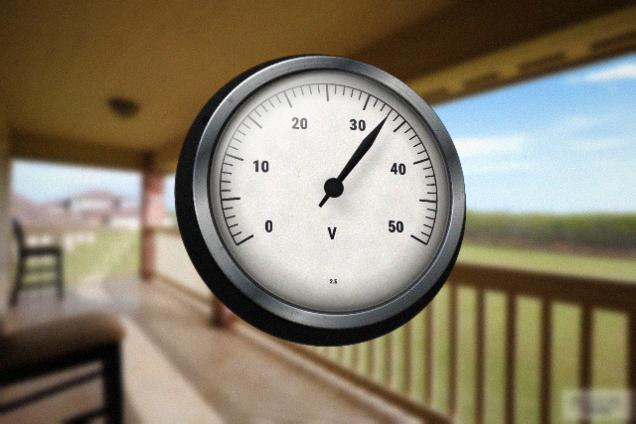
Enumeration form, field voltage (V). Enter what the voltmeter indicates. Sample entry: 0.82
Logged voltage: 33
